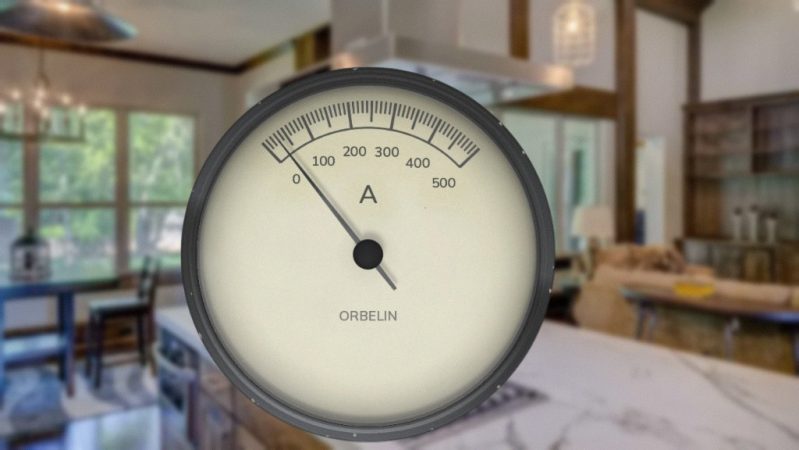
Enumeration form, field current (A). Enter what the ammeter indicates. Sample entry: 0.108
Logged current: 30
